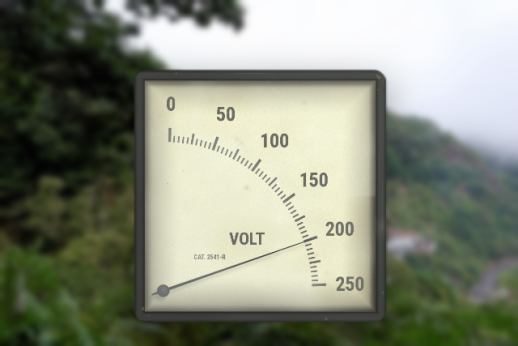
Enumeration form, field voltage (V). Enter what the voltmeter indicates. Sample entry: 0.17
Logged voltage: 200
